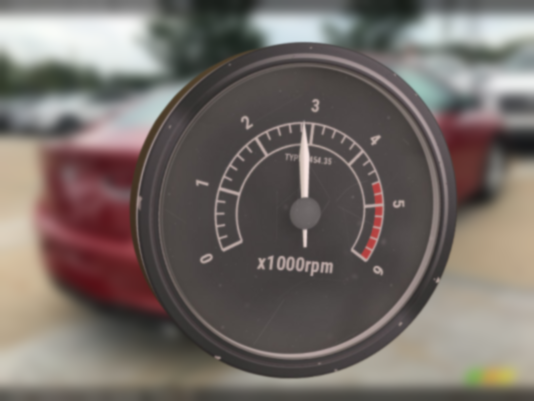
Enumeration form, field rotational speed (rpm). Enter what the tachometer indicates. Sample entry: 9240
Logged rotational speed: 2800
